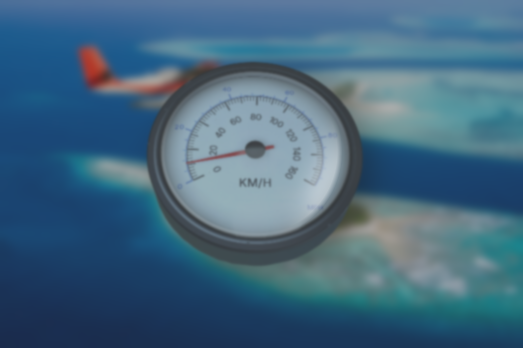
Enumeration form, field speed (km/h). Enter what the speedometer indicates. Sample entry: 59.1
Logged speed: 10
